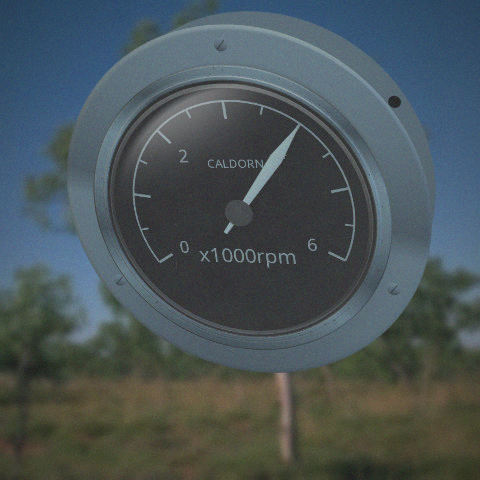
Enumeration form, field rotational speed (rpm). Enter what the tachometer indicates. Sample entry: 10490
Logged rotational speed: 4000
